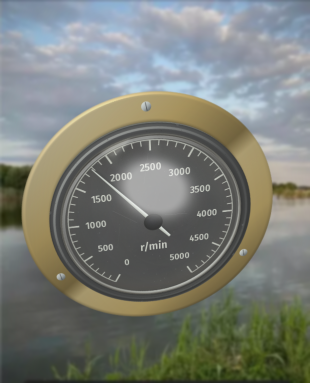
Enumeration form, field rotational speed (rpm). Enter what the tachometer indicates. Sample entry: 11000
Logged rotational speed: 1800
